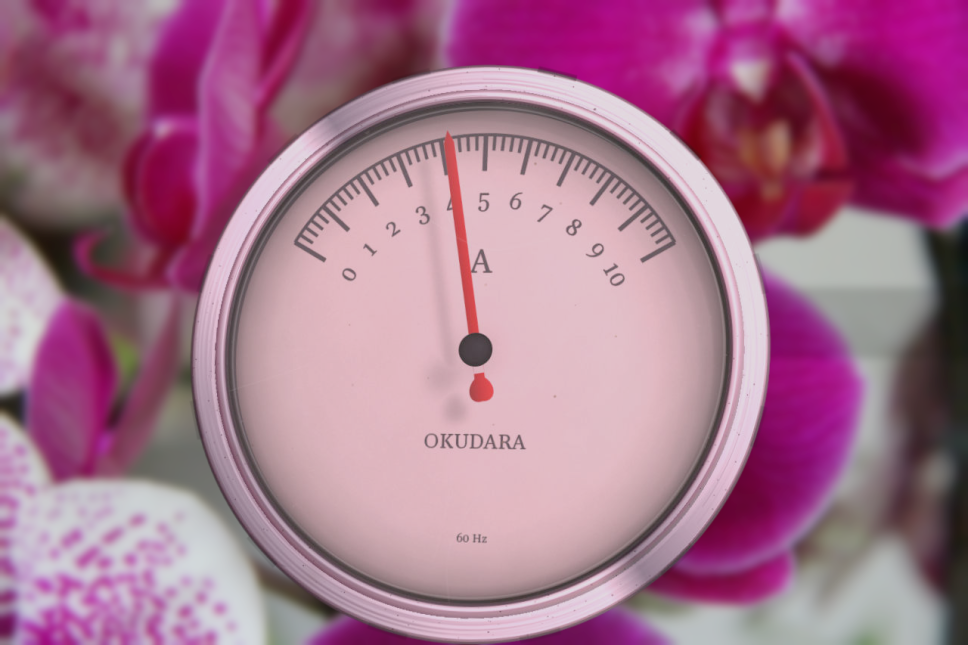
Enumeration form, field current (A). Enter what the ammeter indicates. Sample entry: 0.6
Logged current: 4.2
